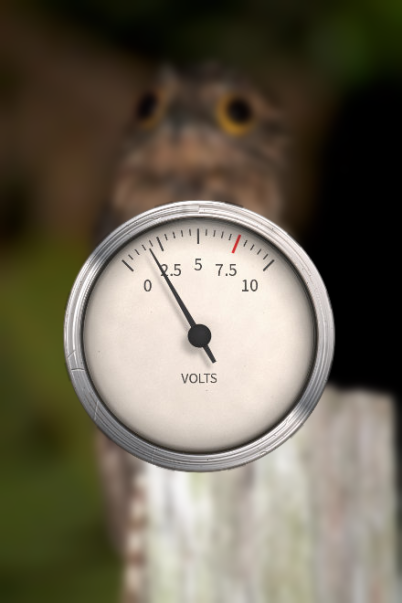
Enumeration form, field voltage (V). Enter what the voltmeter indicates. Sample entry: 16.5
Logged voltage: 1.75
